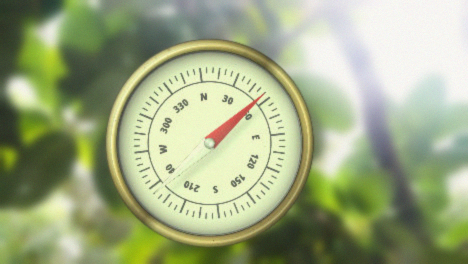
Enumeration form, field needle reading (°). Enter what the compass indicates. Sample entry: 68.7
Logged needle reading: 55
